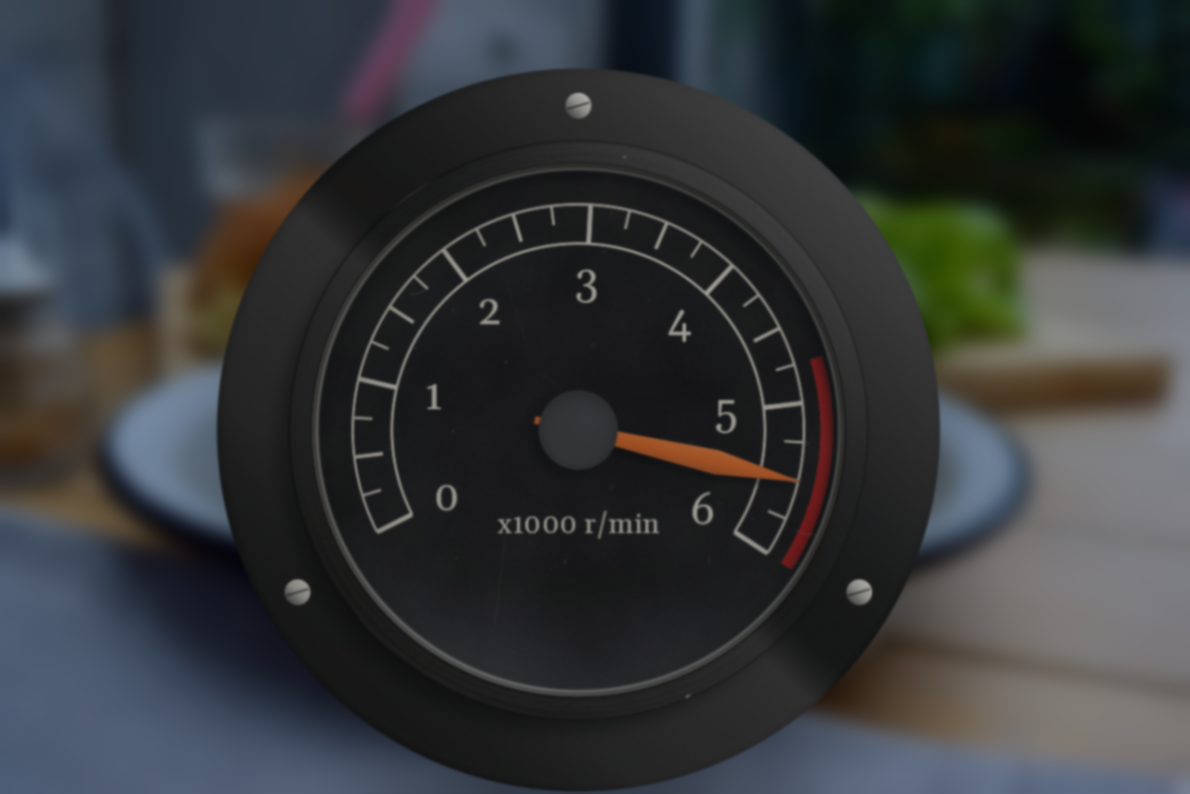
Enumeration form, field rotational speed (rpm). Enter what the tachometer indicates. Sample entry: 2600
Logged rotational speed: 5500
